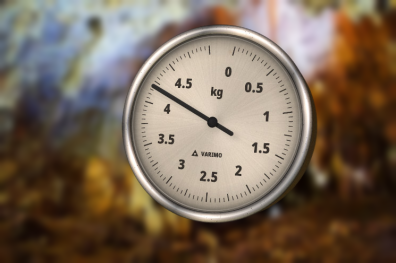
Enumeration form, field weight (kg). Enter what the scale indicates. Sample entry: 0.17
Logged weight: 4.2
